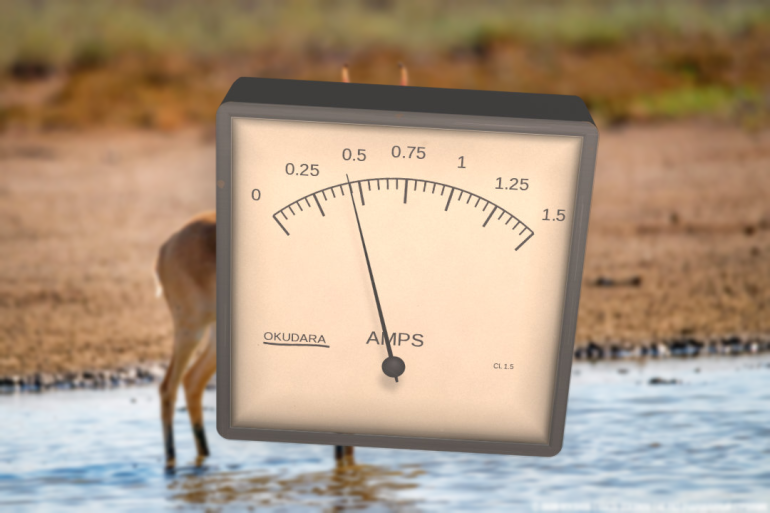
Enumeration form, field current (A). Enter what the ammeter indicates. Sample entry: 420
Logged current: 0.45
